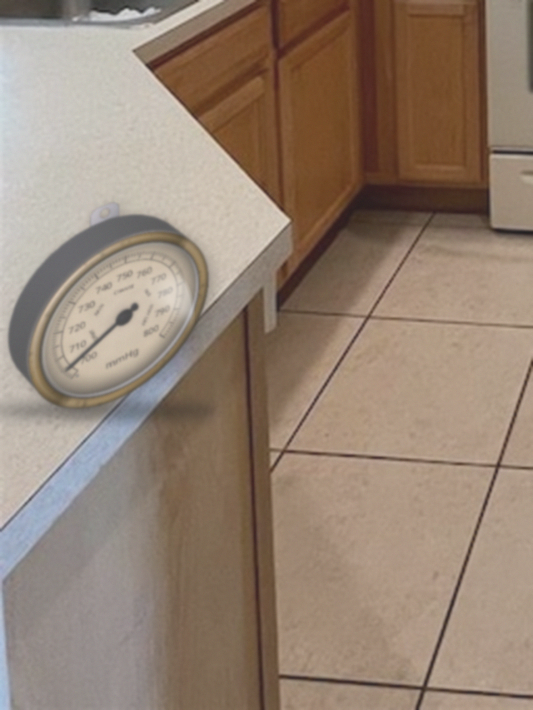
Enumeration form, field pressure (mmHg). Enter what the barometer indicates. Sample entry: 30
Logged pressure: 705
